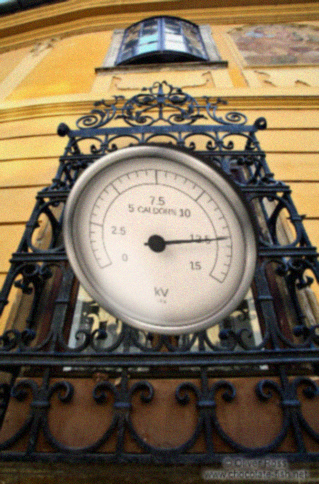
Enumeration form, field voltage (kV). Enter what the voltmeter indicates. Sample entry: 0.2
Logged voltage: 12.5
